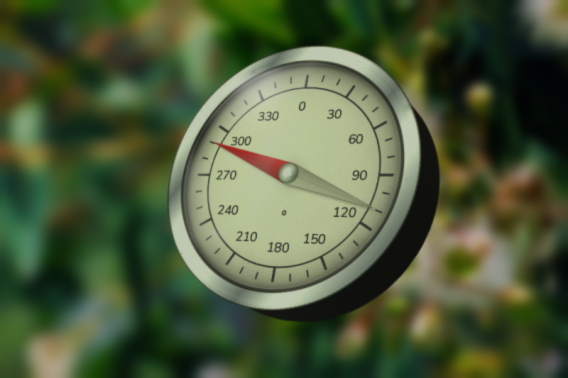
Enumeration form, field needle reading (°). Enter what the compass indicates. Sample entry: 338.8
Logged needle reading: 290
